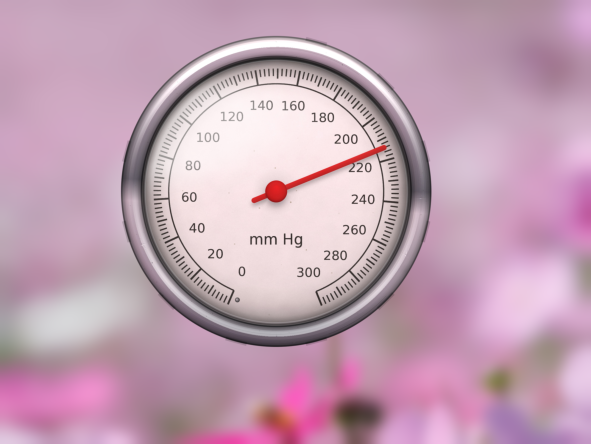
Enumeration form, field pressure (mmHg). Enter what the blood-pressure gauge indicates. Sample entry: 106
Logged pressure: 214
